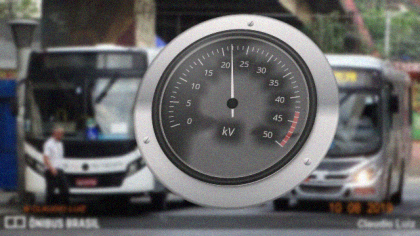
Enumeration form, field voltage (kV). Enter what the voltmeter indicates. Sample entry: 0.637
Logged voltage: 22
